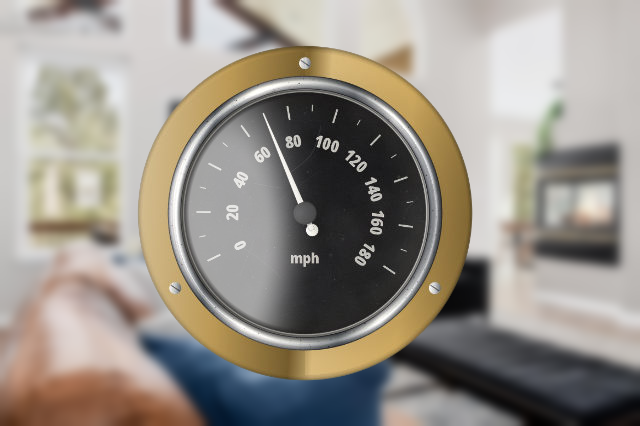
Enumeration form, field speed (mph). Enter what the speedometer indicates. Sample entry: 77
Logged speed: 70
